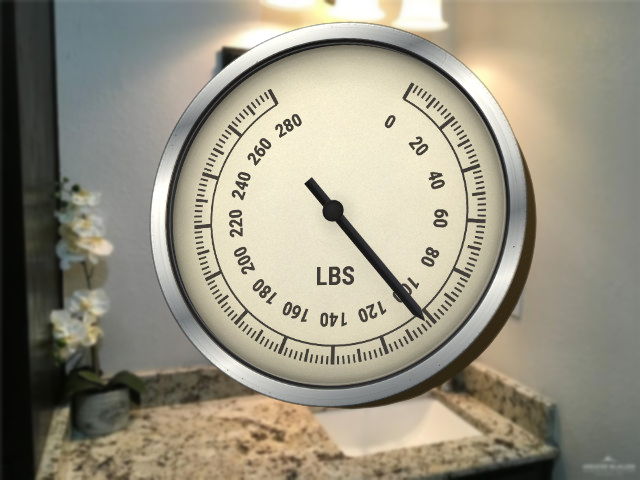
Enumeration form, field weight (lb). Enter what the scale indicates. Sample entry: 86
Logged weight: 102
